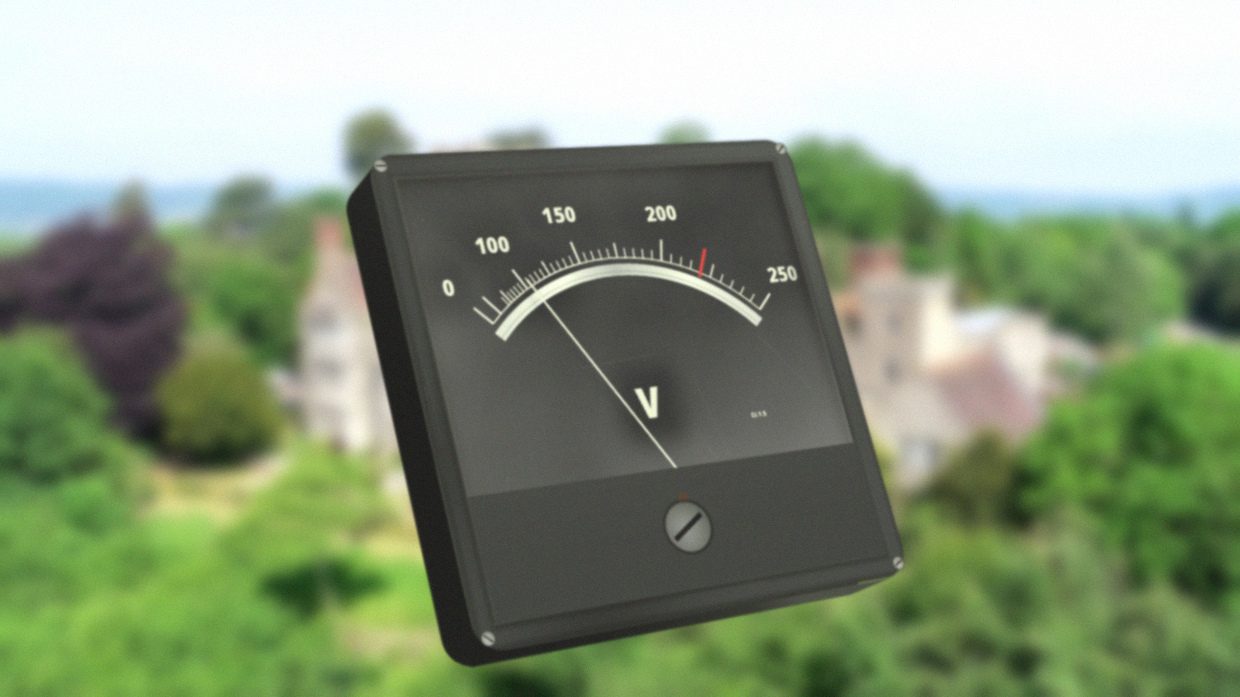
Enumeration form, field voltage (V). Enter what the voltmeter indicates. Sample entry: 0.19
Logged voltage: 100
